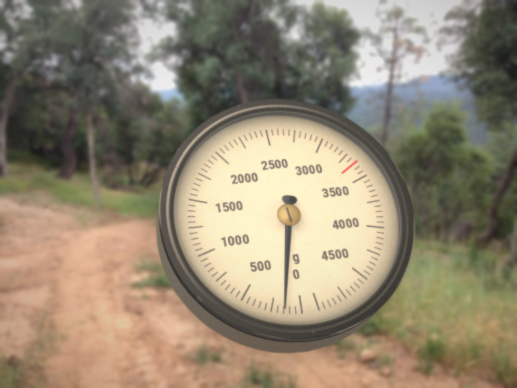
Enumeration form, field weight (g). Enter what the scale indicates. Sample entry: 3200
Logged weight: 150
